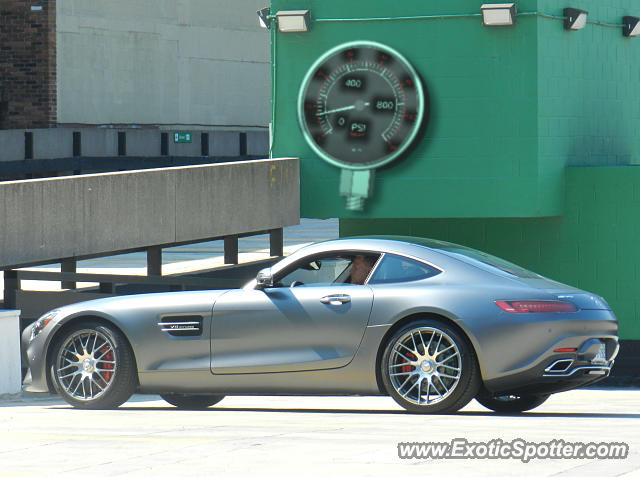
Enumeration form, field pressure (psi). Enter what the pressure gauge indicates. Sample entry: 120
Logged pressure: 100
